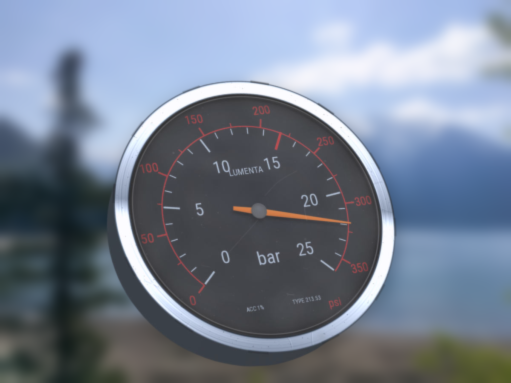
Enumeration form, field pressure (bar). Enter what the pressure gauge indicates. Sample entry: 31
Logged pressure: 22
